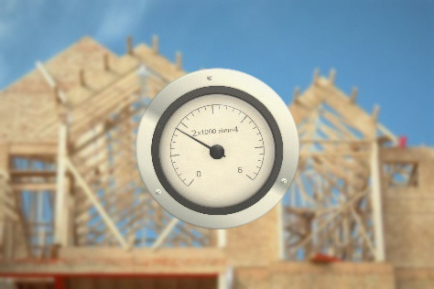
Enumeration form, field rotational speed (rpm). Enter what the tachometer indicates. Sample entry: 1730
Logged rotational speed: 1800
